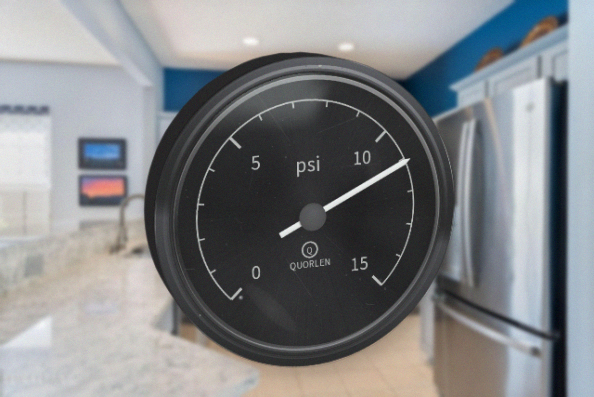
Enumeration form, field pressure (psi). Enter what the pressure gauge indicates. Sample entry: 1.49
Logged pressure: 11
